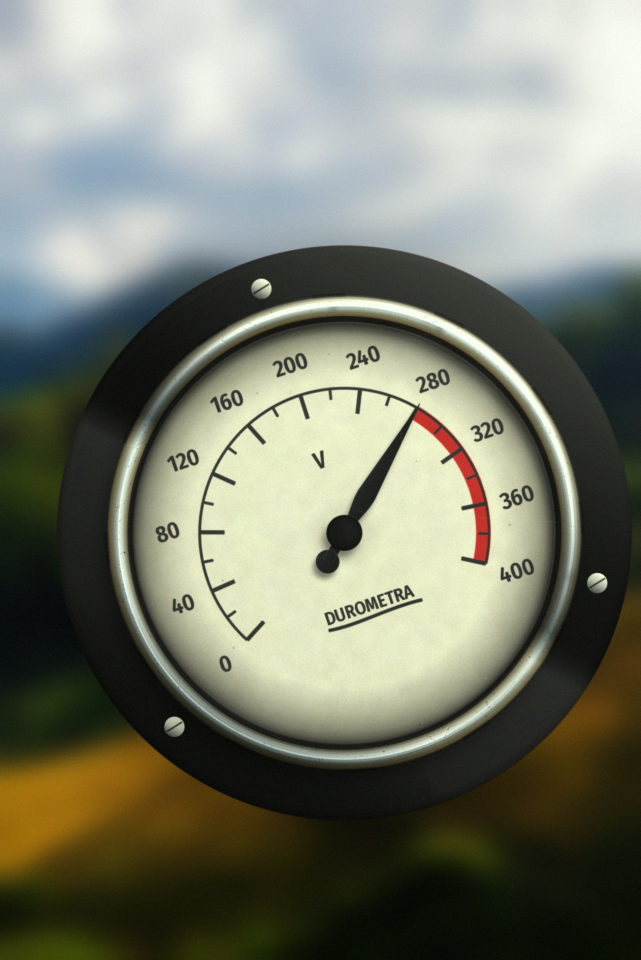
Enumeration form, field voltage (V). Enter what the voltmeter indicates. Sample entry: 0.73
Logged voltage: 280
